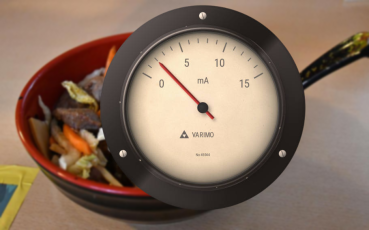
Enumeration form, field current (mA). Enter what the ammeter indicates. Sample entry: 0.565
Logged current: 2
